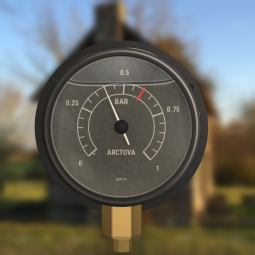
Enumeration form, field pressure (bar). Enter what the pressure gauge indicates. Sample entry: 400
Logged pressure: 0.4
